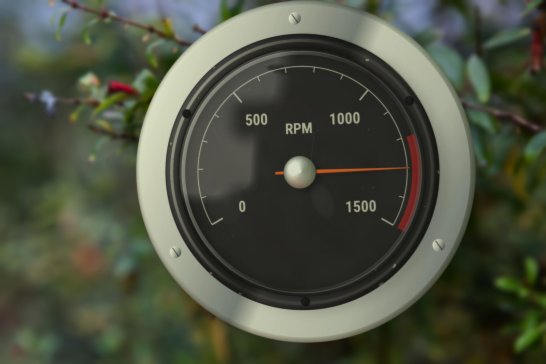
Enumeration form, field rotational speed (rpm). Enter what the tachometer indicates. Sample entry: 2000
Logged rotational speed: 1300
